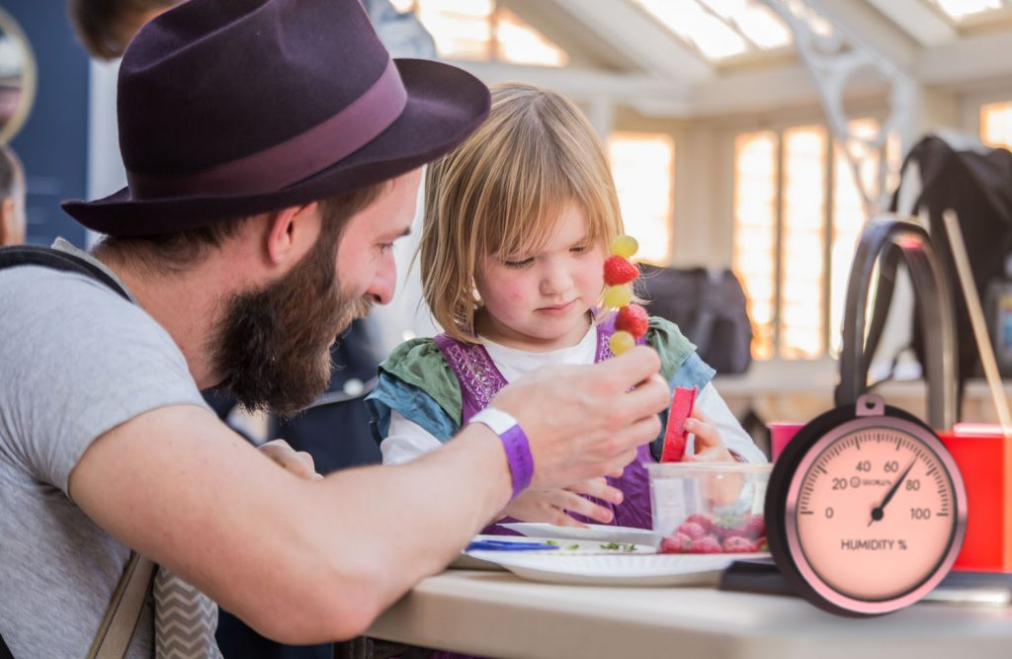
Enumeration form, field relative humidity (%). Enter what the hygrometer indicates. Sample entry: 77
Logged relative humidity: 70
